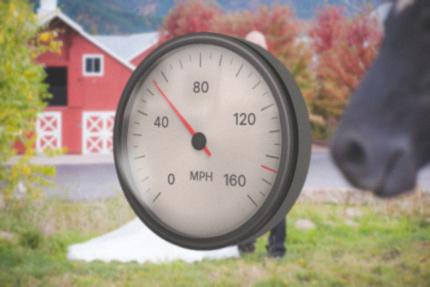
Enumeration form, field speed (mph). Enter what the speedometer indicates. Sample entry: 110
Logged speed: 55
